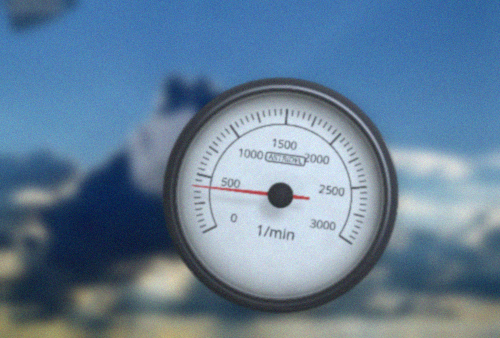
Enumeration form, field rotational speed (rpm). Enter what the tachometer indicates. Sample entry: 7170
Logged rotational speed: 400
